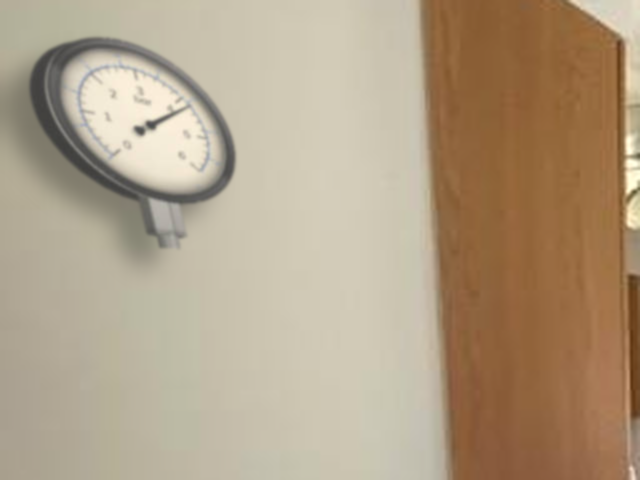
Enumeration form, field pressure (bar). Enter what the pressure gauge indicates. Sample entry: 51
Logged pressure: 4.2
